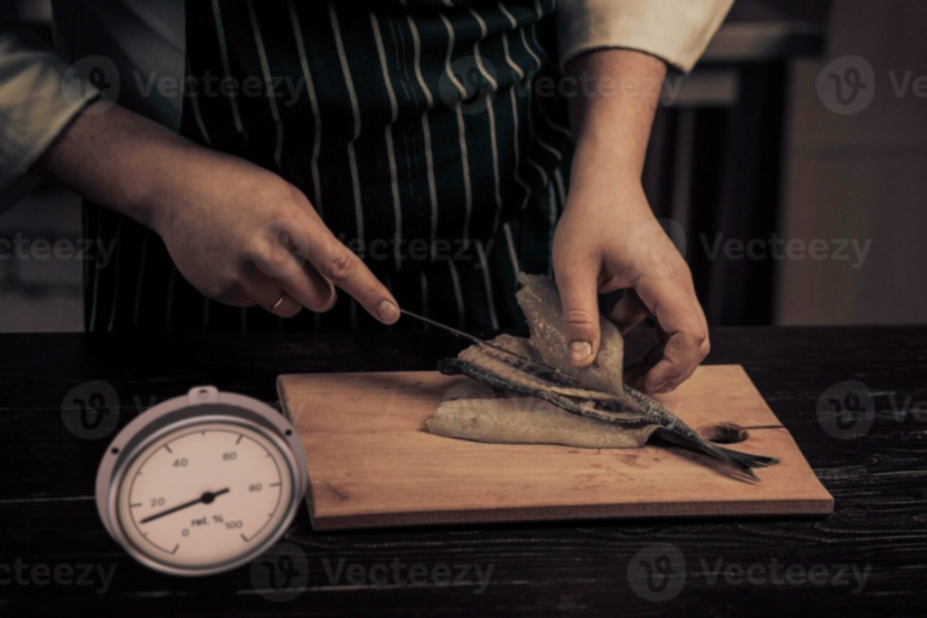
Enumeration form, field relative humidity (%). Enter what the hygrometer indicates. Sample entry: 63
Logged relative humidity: 15
